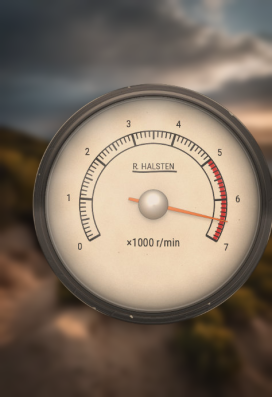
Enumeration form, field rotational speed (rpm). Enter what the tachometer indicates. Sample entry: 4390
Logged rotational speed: 6500
